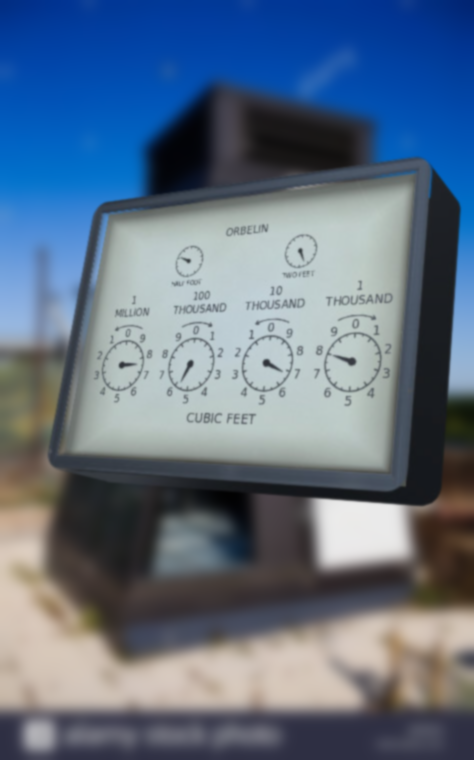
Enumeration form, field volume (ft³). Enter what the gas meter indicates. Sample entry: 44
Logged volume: 756800
